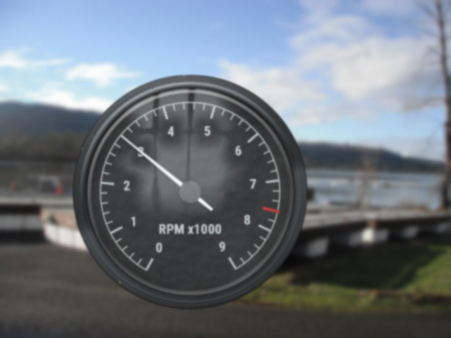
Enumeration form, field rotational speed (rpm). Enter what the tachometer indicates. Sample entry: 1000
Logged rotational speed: 3000
